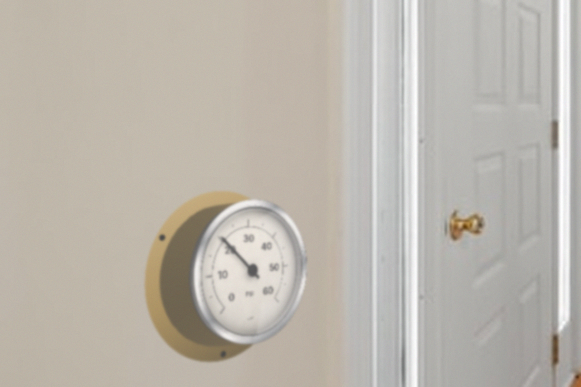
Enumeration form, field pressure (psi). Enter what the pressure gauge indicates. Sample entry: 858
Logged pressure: 20
